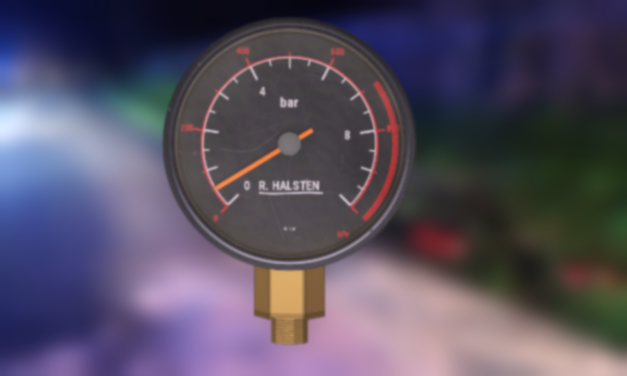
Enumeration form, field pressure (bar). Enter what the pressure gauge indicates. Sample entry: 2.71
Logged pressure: 0.5
